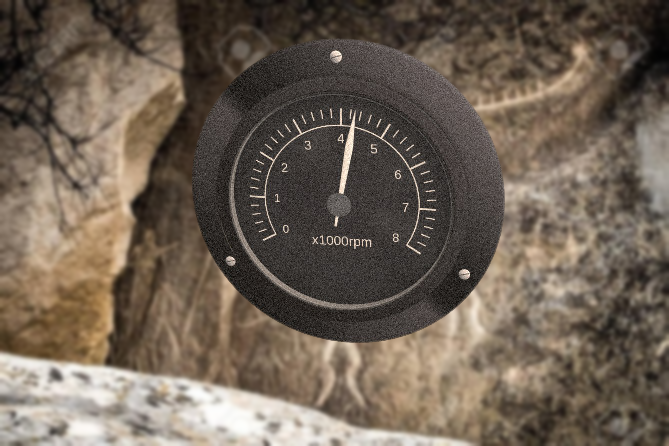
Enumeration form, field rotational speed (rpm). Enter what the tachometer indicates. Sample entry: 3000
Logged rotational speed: 4300
